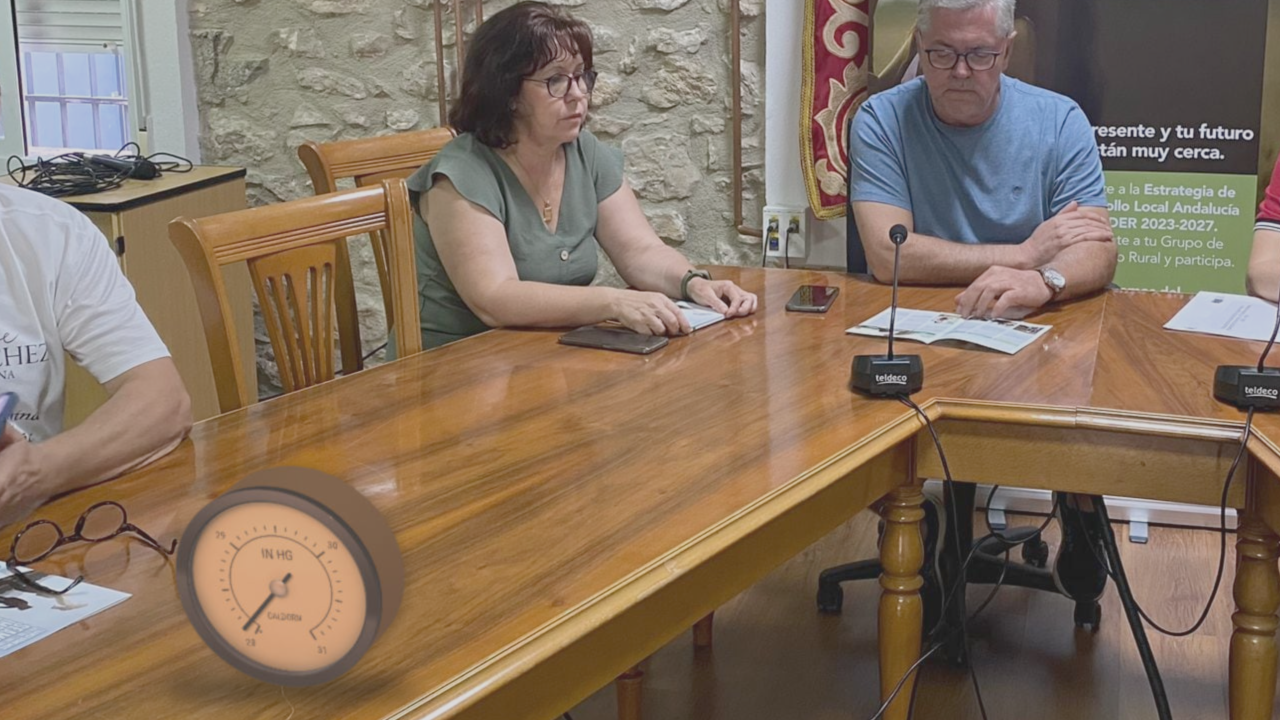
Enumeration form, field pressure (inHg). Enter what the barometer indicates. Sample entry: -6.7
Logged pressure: 28.1
